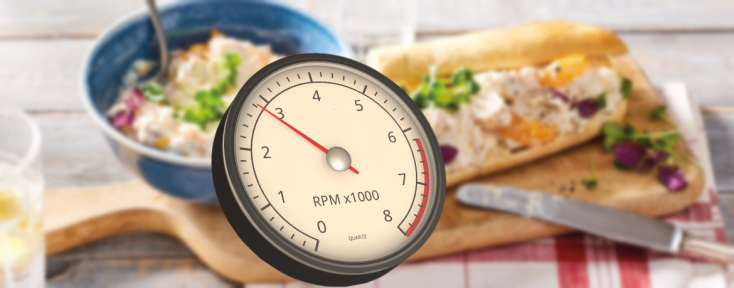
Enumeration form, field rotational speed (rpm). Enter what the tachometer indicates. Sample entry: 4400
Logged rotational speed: 2800
